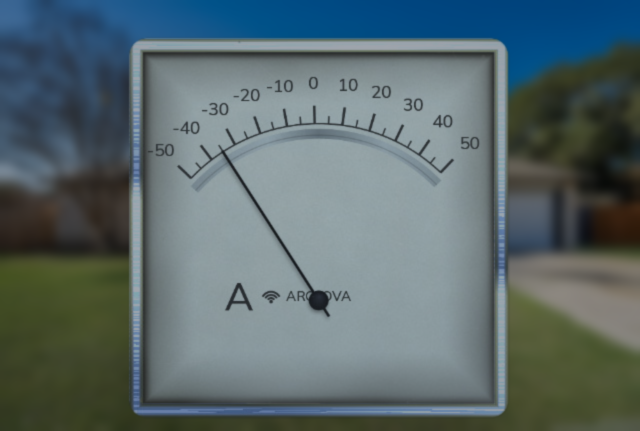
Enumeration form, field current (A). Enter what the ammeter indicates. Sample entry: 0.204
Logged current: -35
